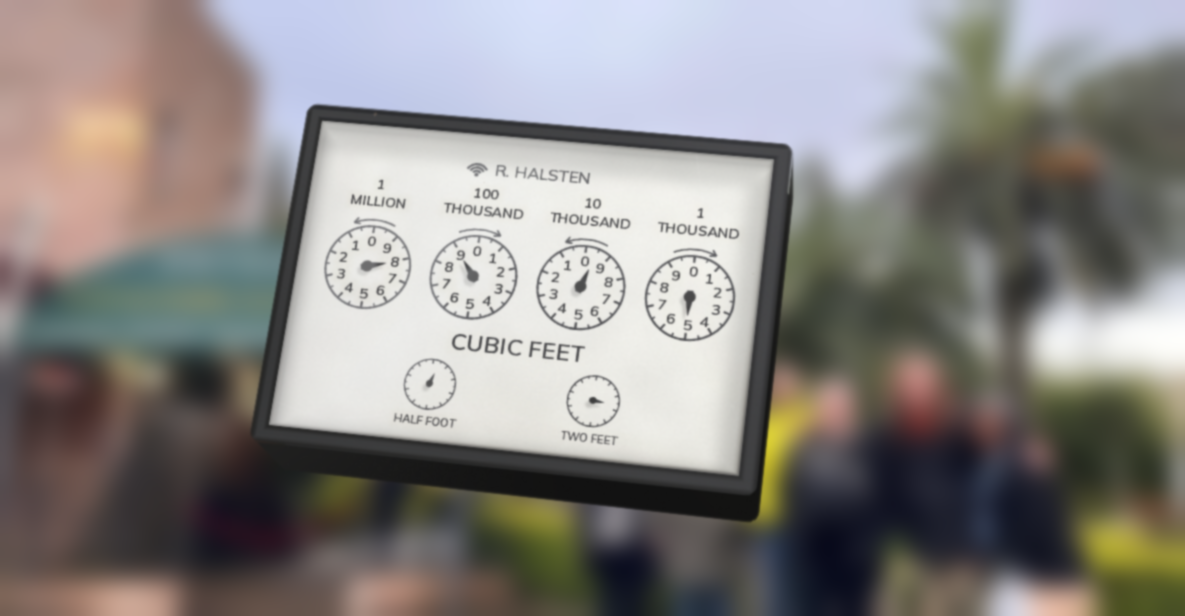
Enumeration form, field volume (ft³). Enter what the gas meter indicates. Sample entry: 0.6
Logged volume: 789500
